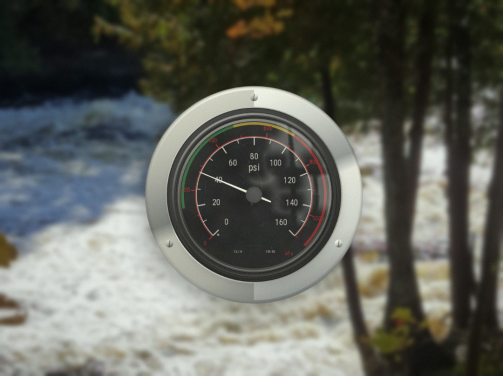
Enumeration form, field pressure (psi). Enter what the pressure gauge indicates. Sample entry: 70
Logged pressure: 40
